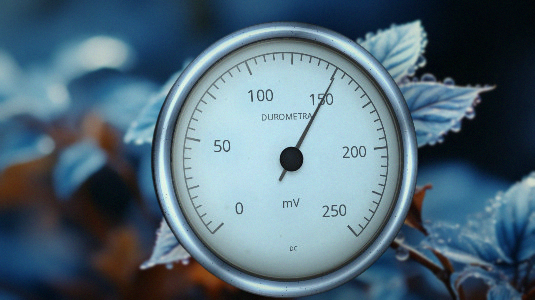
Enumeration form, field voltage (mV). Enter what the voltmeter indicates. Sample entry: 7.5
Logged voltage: 150
